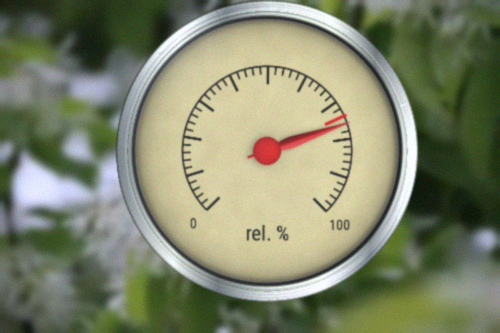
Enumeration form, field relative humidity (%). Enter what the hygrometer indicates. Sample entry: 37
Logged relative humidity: 76
